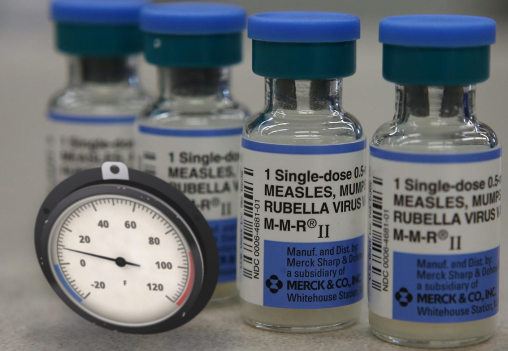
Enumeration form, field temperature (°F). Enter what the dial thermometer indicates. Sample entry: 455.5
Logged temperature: 10
